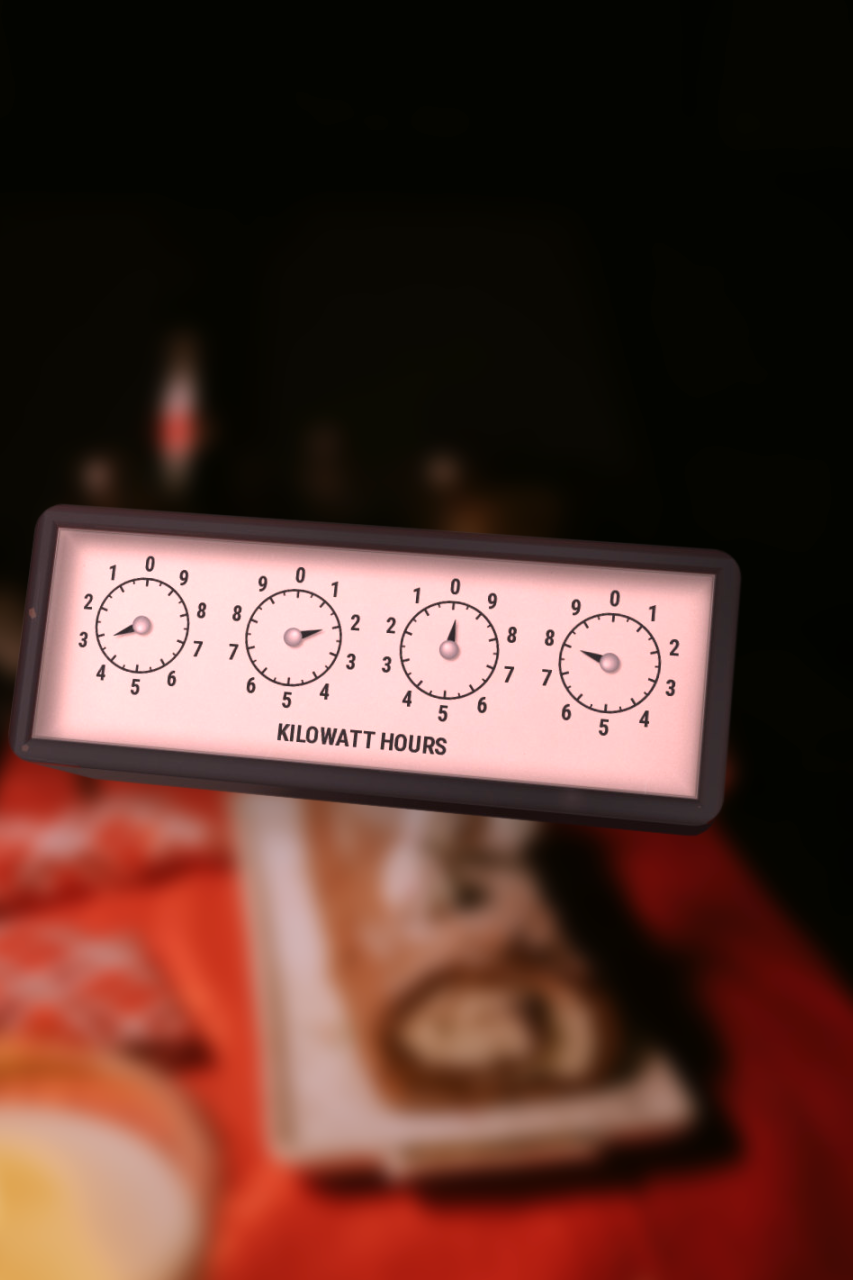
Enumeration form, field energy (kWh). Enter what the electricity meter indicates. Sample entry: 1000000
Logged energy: 3198
